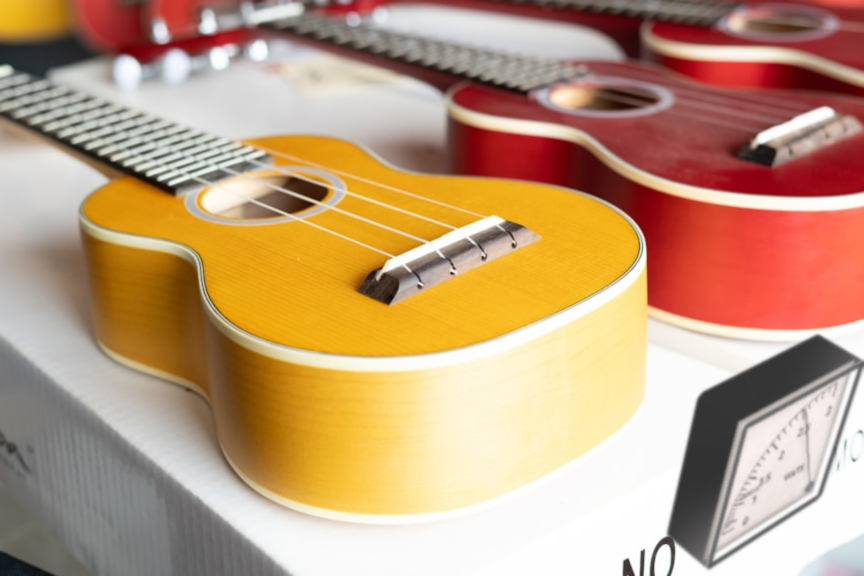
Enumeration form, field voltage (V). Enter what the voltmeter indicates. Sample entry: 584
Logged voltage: 2.5
